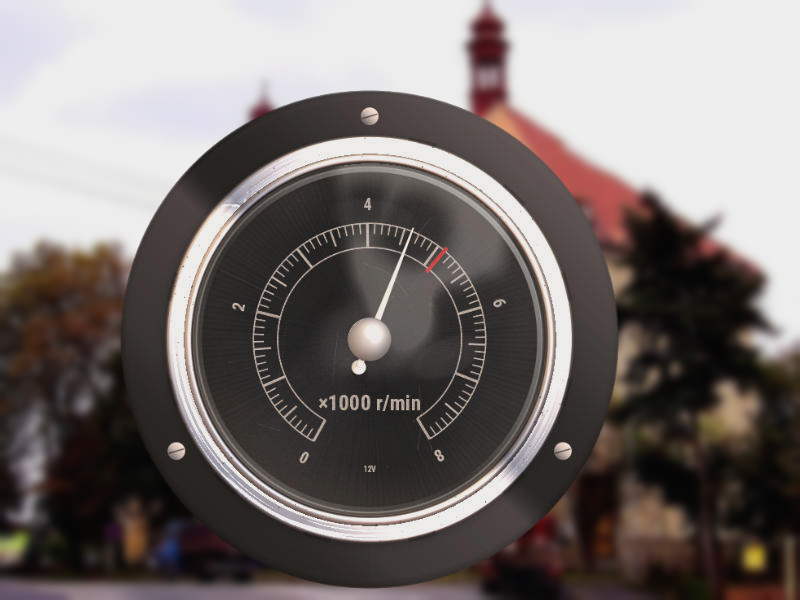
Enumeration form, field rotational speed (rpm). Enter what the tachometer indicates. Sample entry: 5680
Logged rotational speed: 4600
